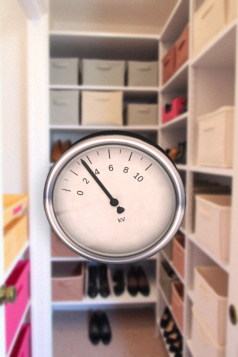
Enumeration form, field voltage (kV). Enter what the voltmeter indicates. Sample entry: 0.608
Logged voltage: 3.5
